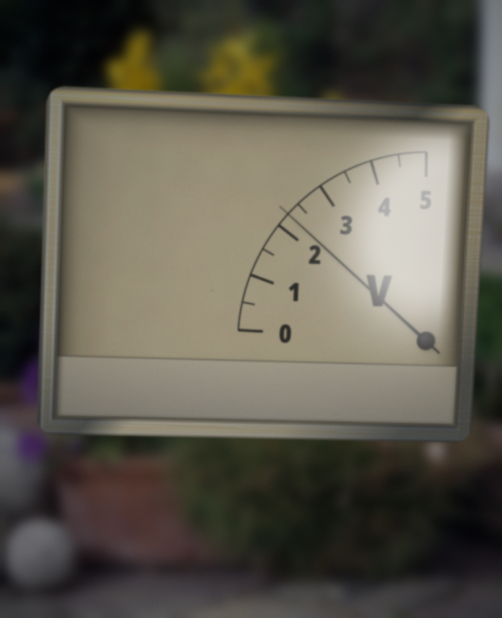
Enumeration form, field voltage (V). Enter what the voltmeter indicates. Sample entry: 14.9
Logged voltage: 2.25
